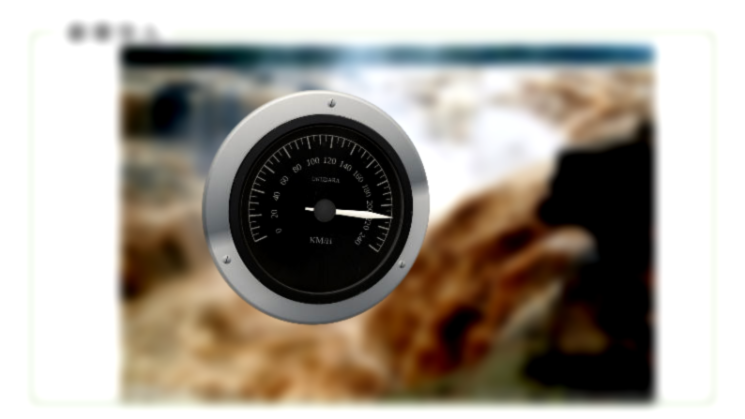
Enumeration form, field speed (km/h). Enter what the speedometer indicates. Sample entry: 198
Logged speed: 210
